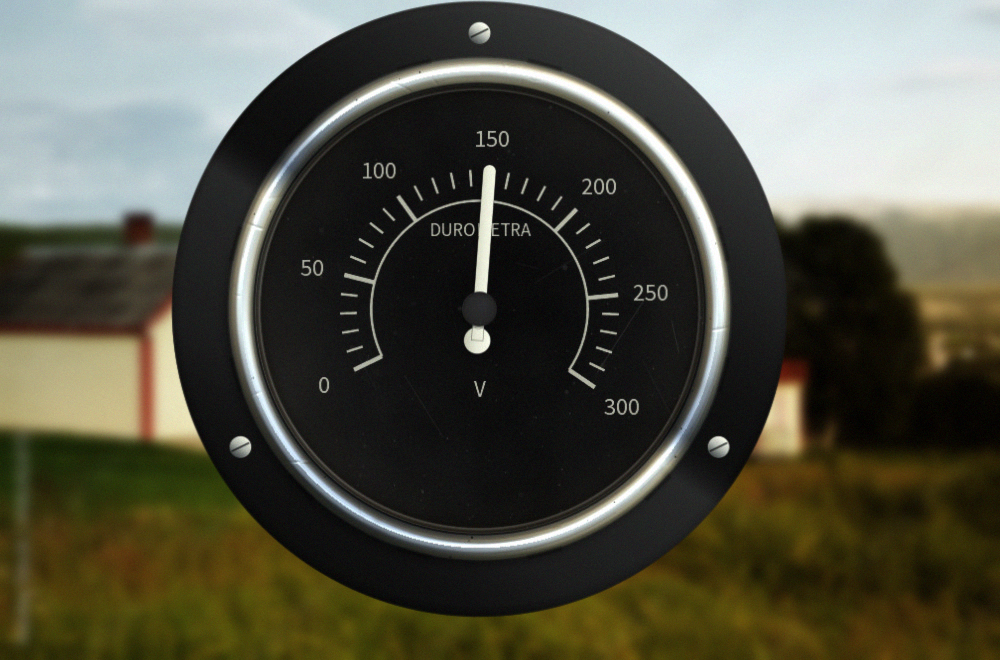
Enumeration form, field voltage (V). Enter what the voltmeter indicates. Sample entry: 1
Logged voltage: 150
